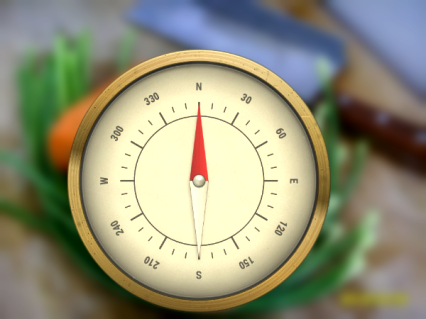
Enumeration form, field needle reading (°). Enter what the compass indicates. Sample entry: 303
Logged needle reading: 0
